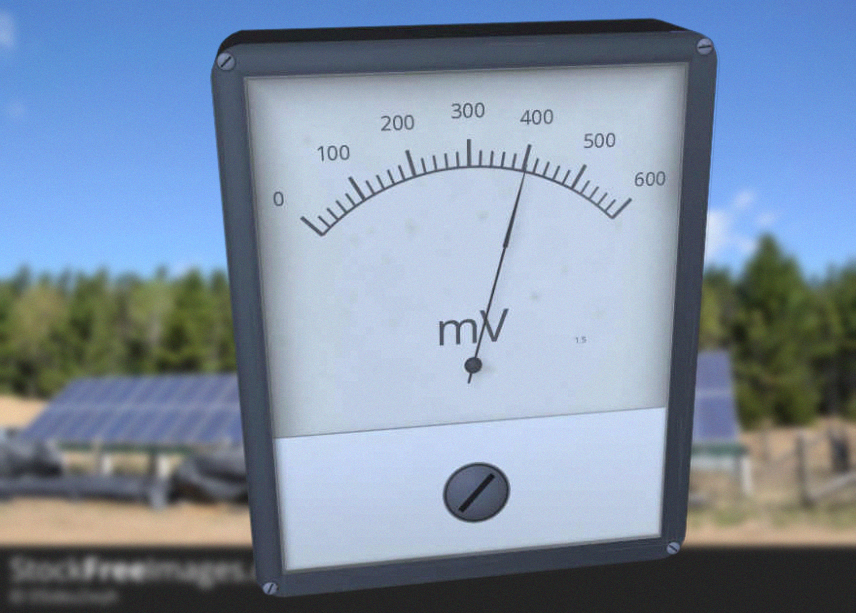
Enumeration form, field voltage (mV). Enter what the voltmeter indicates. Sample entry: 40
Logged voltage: 400
